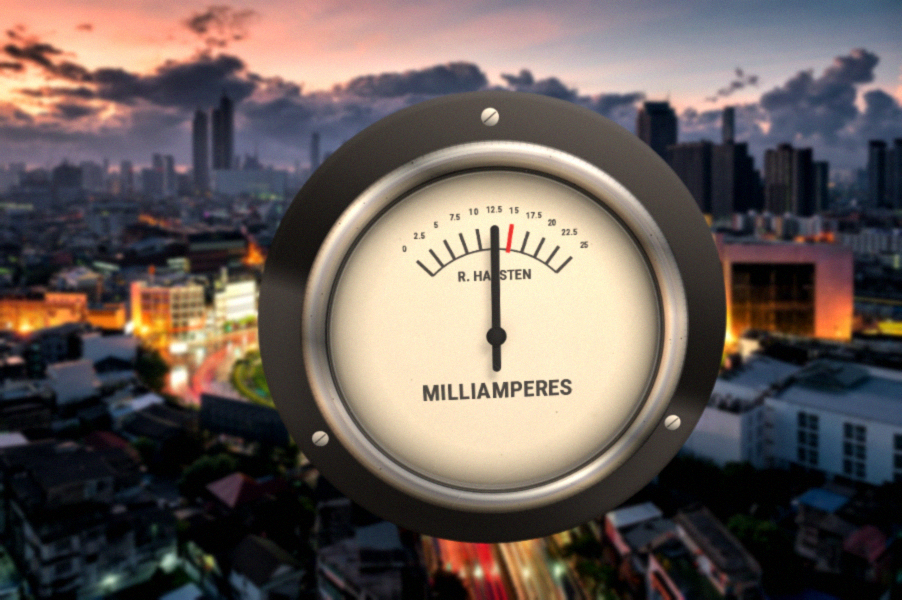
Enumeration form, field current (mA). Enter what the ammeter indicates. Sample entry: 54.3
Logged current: 12.5
